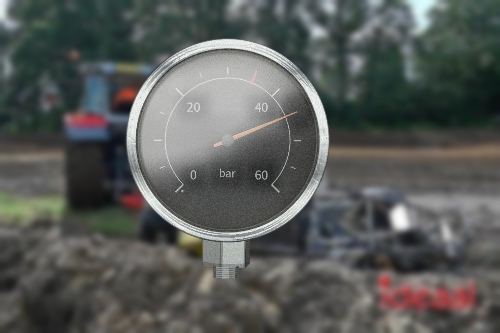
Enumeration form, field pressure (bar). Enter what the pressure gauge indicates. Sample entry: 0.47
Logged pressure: 45
